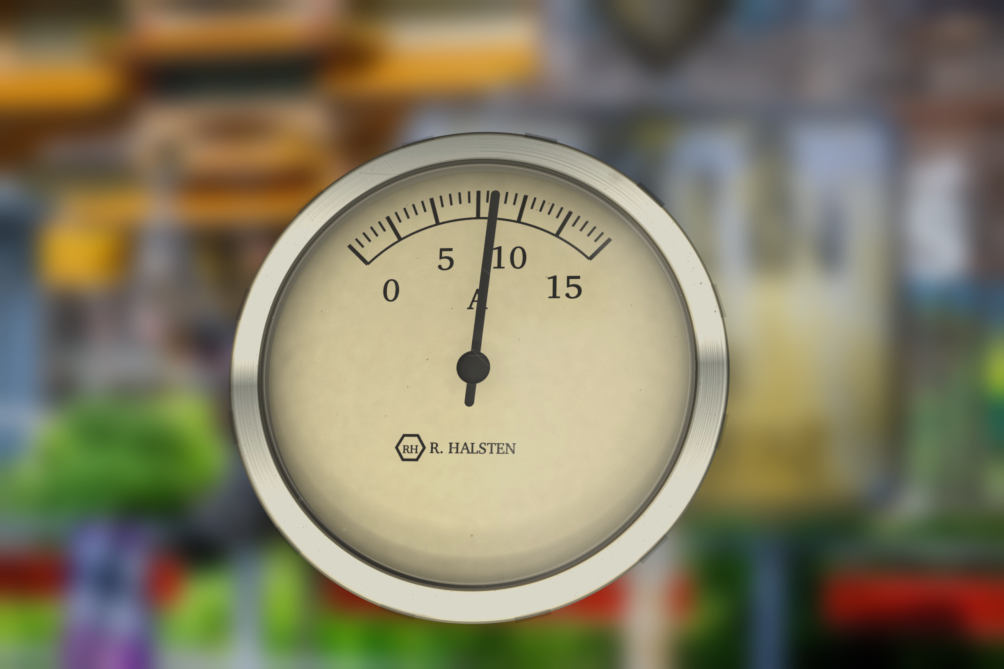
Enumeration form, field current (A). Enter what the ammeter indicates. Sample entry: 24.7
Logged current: 8.5
